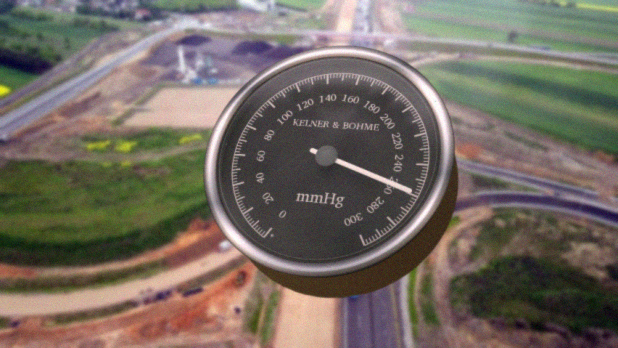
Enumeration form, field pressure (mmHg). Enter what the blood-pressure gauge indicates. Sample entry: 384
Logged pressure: 260
